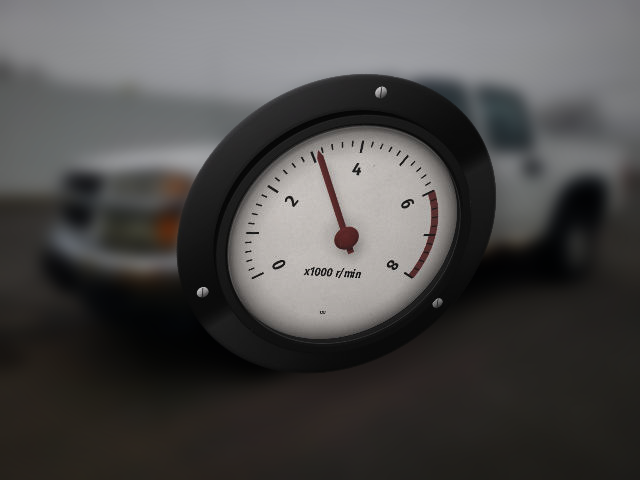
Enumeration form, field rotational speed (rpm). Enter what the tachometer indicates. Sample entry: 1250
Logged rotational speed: 3100
